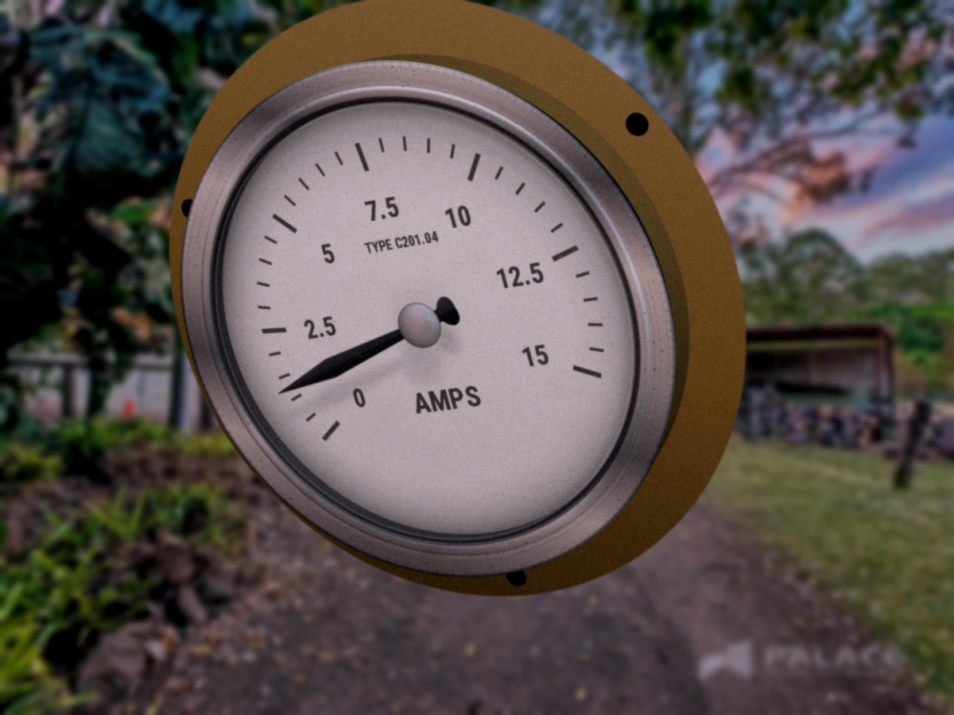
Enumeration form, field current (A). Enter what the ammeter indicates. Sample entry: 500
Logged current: 1.25
